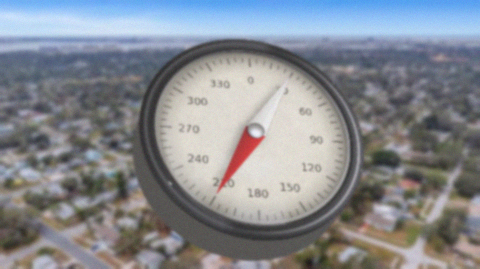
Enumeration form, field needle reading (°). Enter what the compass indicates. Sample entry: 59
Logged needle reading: 210
